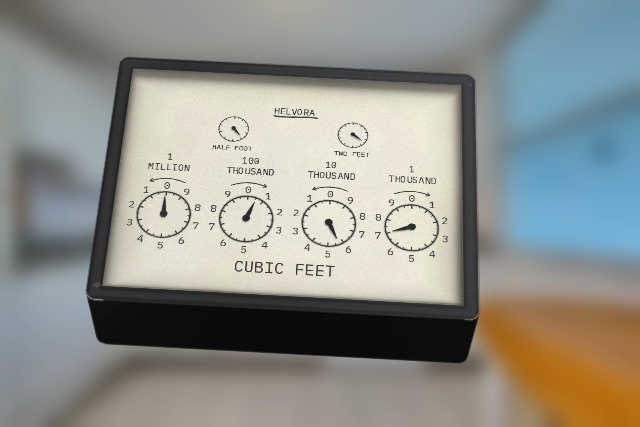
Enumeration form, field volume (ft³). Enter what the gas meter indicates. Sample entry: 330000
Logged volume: 5700
